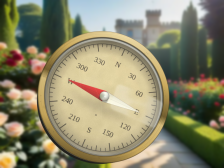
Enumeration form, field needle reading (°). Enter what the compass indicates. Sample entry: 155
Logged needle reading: 270
